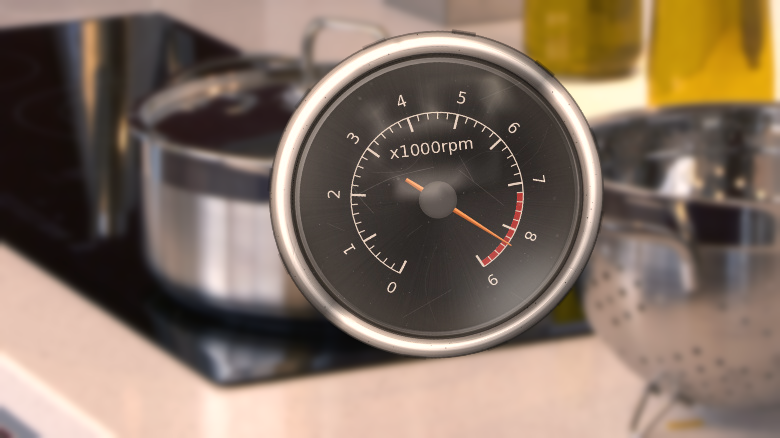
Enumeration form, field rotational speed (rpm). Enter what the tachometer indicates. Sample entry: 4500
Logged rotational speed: 8300
